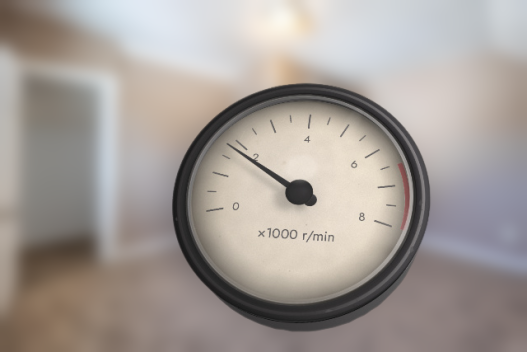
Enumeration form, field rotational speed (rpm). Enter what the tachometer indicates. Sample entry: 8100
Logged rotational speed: 1750
